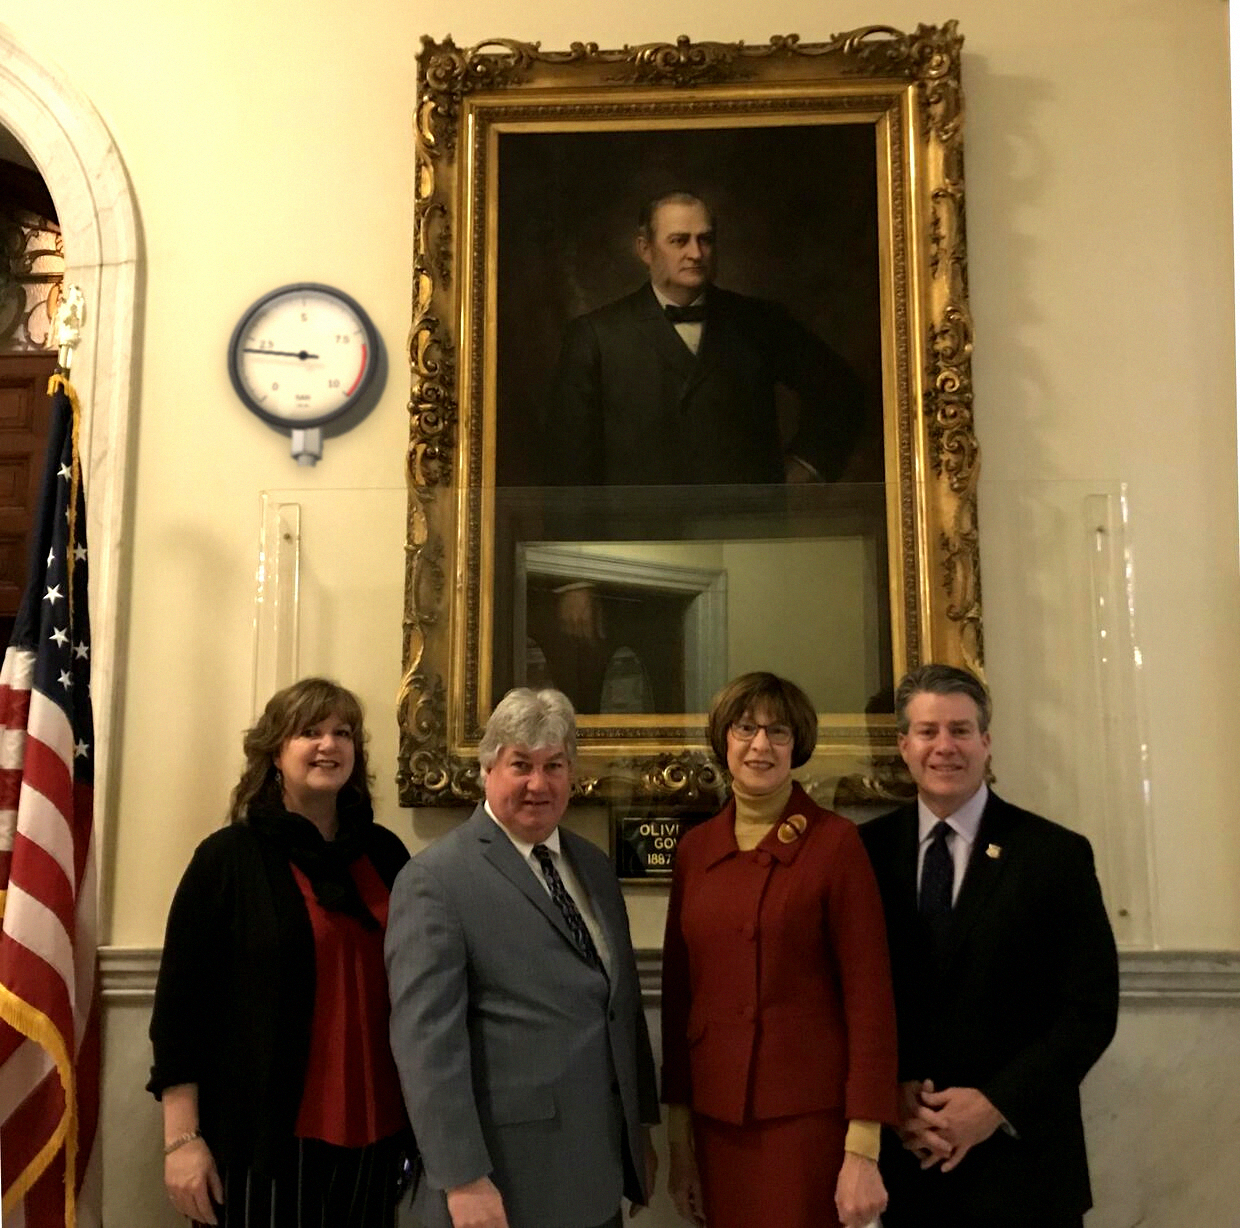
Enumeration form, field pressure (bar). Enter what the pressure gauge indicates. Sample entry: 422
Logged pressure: 2
